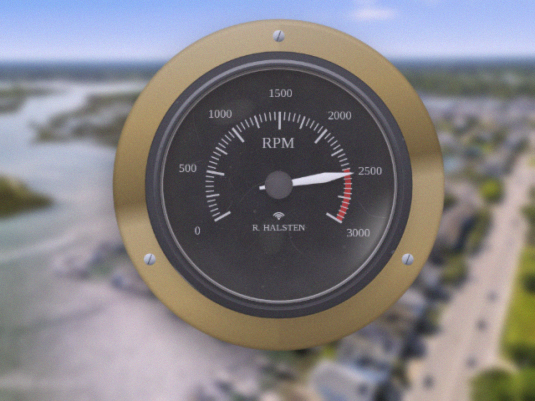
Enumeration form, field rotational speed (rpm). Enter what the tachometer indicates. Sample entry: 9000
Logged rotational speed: 2500
